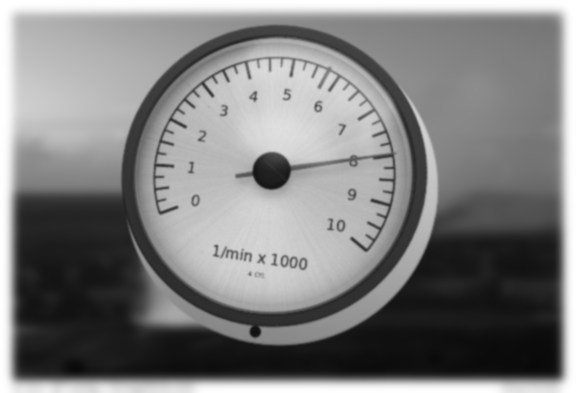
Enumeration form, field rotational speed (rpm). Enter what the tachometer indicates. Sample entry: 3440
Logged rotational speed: 8000
